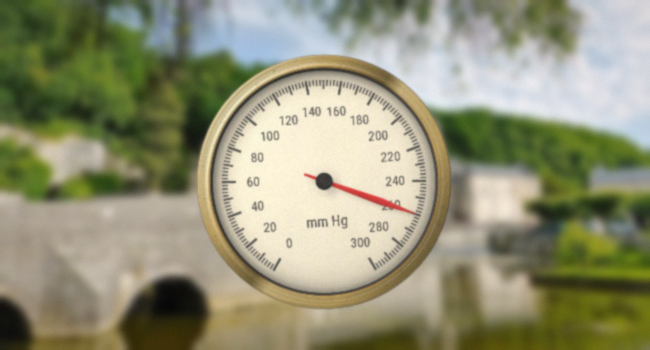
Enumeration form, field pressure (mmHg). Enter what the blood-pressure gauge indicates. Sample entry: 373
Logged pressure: 260
